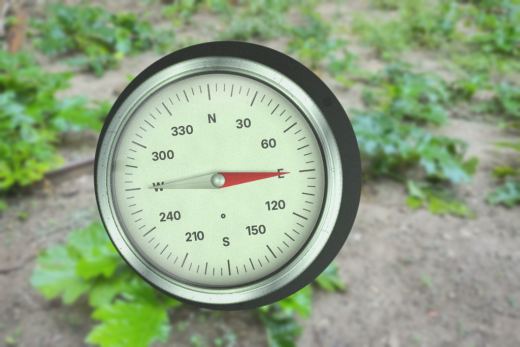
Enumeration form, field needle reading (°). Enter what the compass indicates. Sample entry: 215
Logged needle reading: 90
